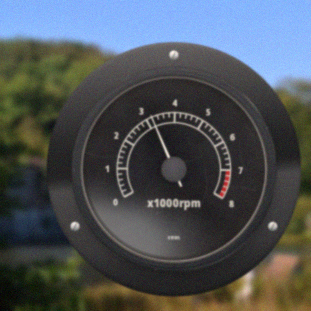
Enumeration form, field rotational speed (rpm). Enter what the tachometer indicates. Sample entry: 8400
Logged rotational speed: 3200
